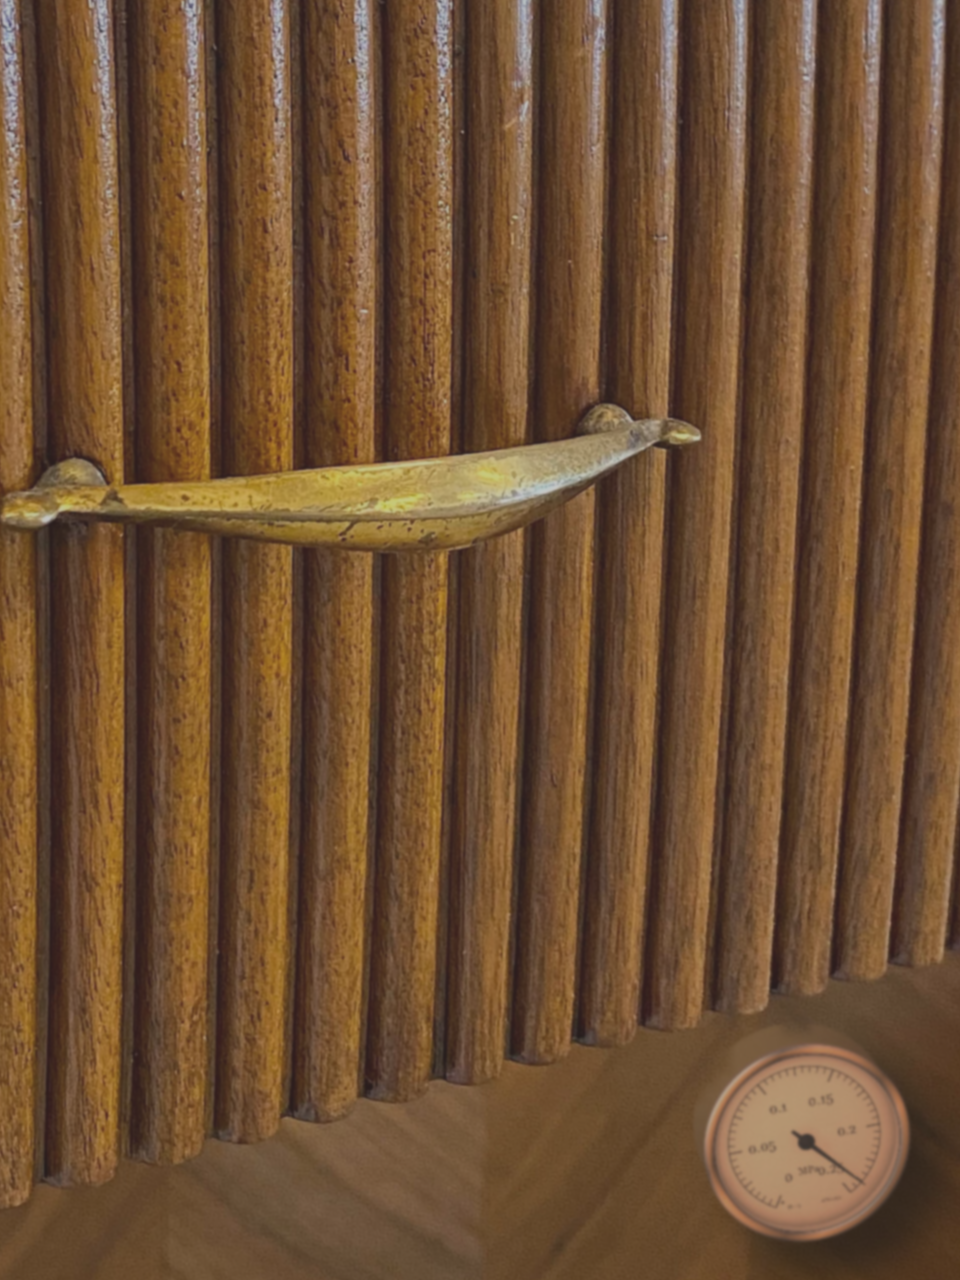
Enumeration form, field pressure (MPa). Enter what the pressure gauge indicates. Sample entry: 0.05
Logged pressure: 0.24
